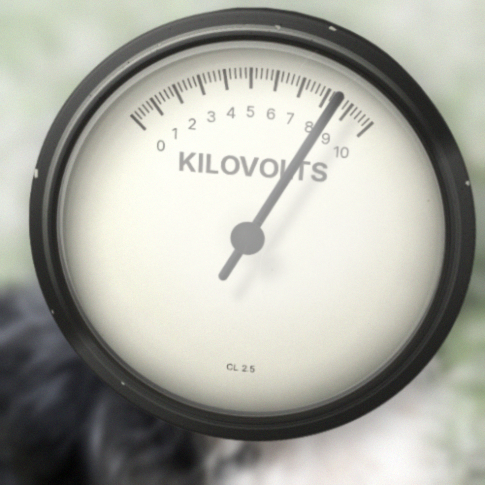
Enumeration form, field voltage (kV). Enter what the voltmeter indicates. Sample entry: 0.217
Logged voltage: 8.4
